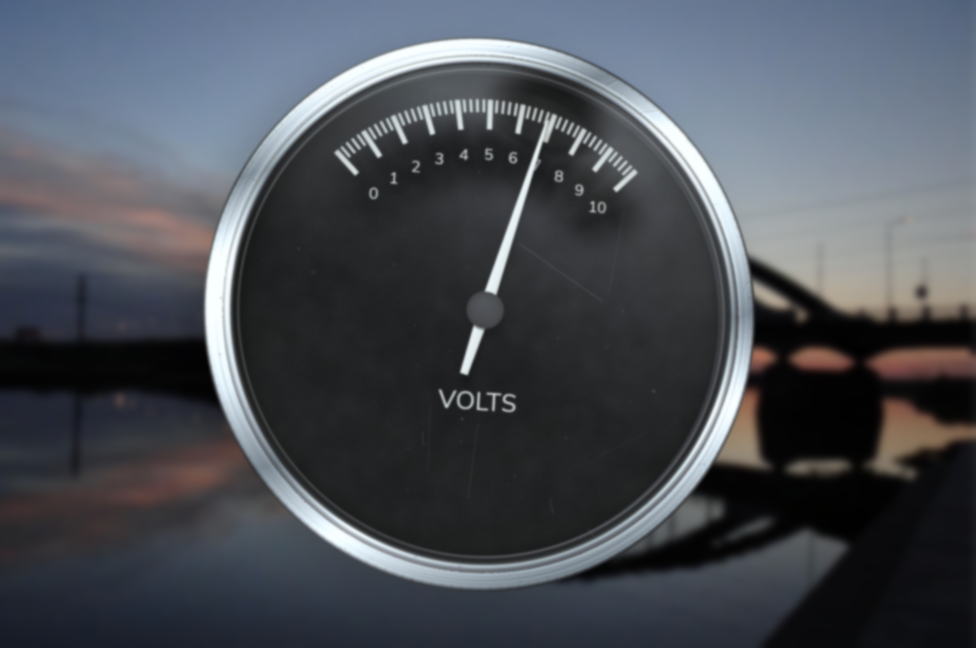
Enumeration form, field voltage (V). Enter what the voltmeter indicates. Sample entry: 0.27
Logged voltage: 6.8
